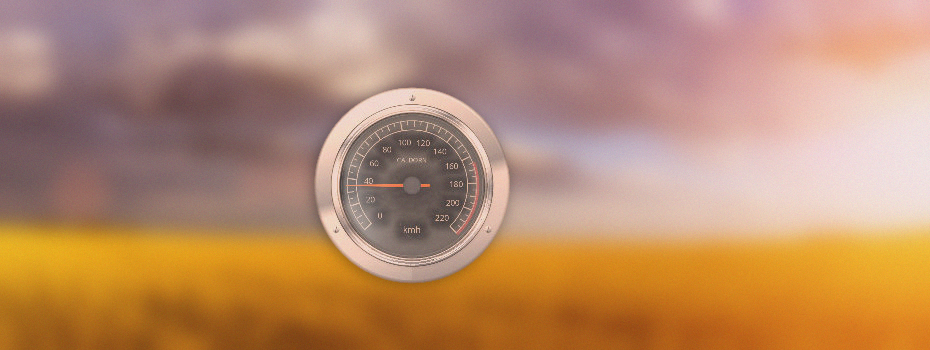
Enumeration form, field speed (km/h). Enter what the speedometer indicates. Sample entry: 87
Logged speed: 35
